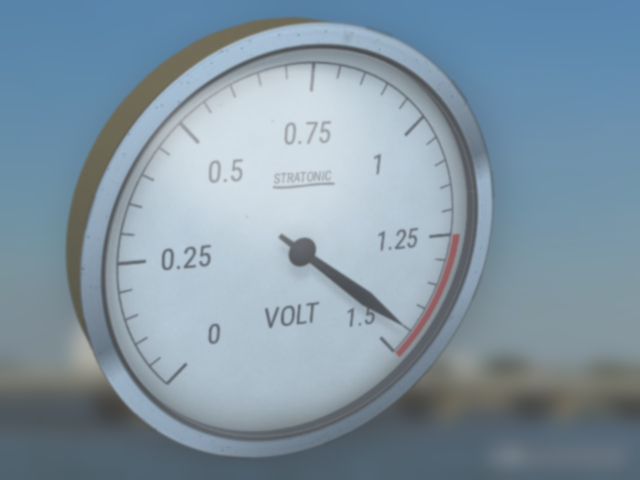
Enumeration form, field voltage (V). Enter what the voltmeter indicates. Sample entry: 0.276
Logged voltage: 1.45
